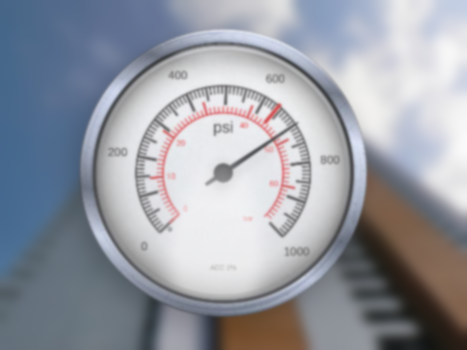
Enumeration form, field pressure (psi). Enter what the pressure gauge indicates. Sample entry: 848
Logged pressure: 700
